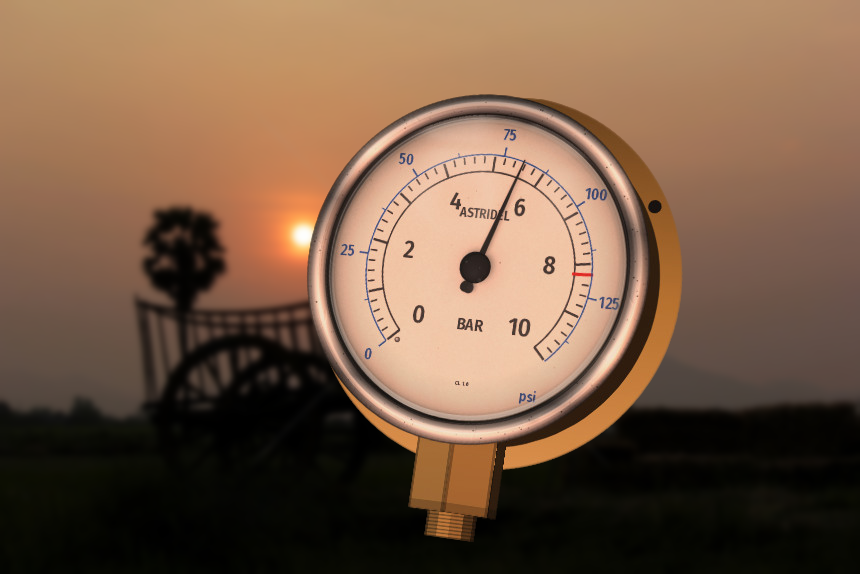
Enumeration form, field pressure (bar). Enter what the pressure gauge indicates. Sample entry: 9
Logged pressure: 5.6
